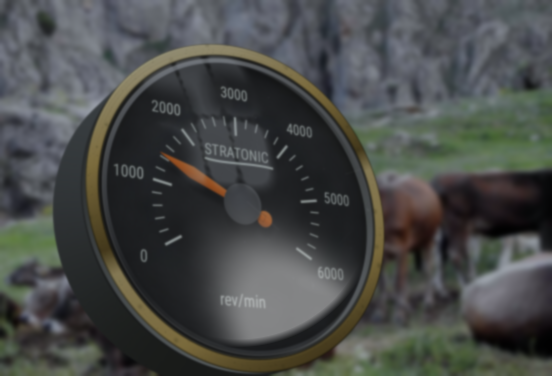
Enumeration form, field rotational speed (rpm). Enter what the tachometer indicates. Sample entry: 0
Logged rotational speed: 1400
